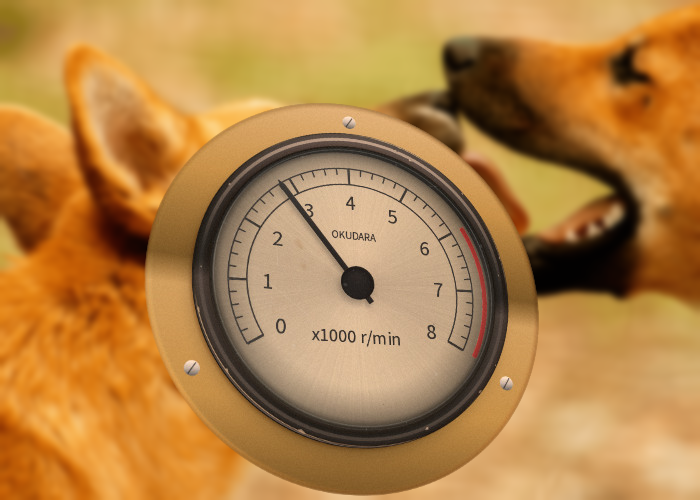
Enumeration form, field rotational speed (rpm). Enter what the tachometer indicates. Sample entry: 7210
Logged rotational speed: 2800
